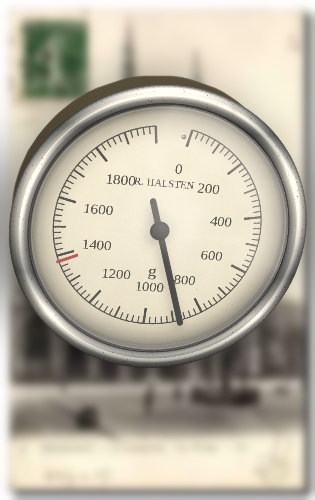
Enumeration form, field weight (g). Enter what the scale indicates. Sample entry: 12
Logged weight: 880
